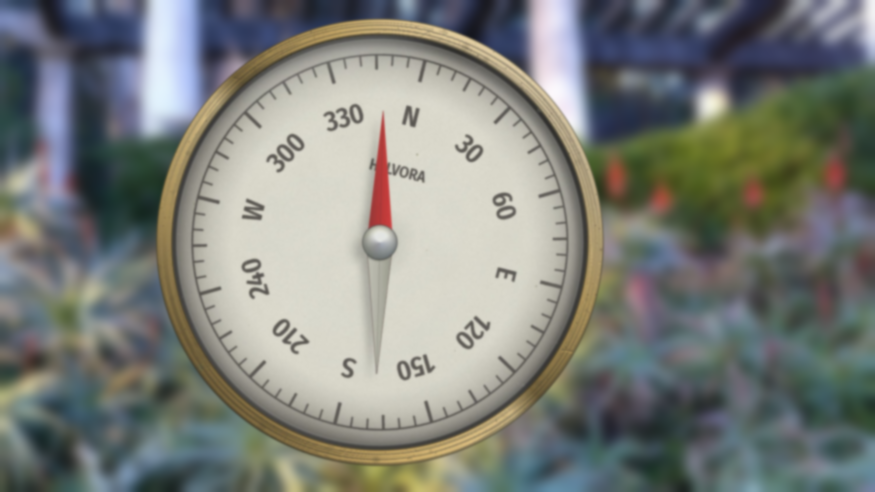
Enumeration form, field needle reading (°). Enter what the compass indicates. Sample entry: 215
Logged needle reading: 347.5
